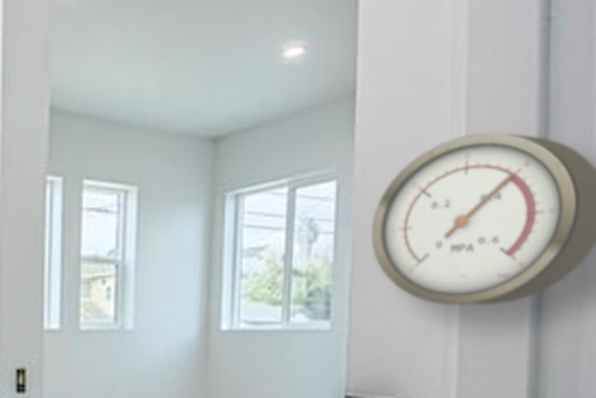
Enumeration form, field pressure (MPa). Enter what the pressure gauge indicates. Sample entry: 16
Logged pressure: 0.4
